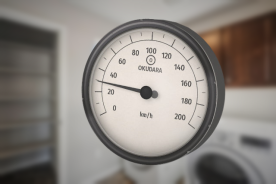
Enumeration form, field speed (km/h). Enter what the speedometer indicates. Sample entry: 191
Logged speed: 30
